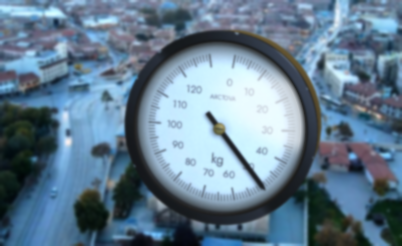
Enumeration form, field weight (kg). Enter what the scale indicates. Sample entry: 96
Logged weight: 50
